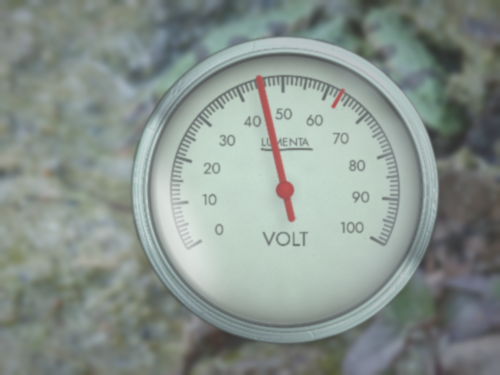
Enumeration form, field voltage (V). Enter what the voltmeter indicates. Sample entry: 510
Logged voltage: 45
